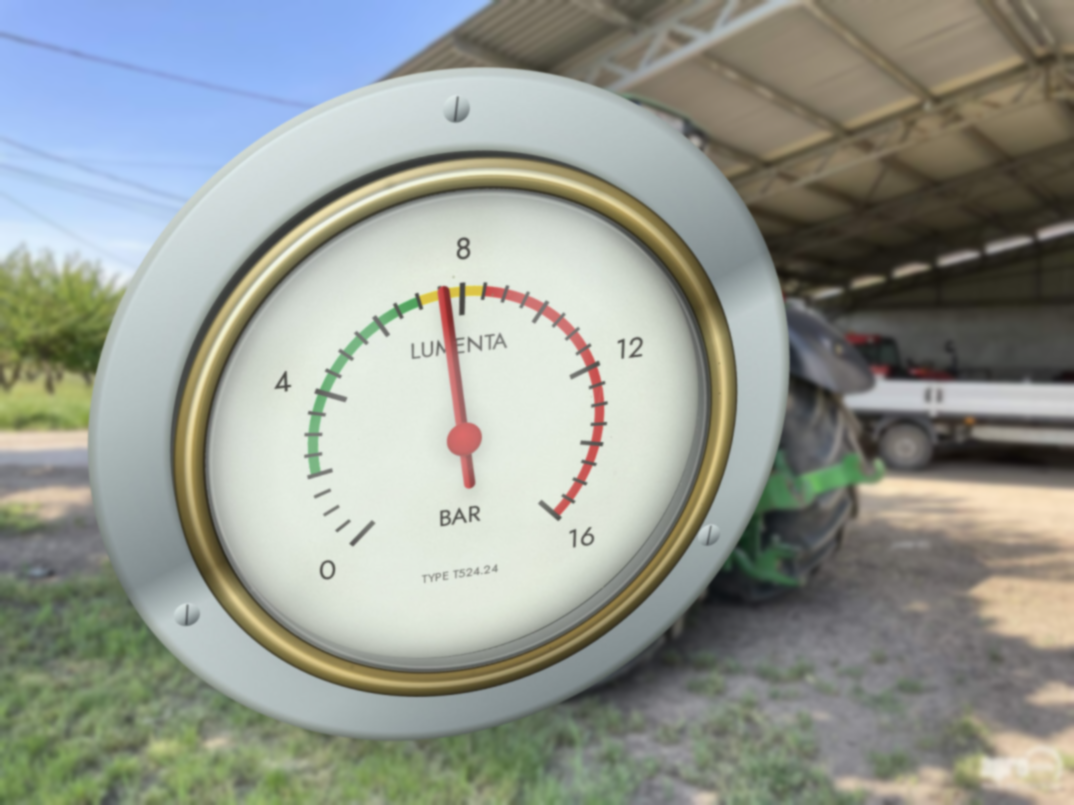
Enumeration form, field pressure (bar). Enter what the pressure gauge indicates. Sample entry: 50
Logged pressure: 7.5
